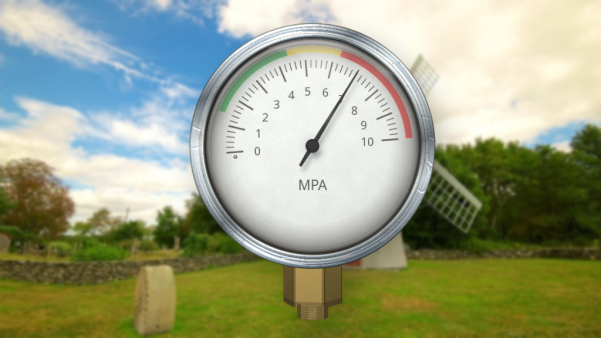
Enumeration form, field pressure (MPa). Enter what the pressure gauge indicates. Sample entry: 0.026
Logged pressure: 7
